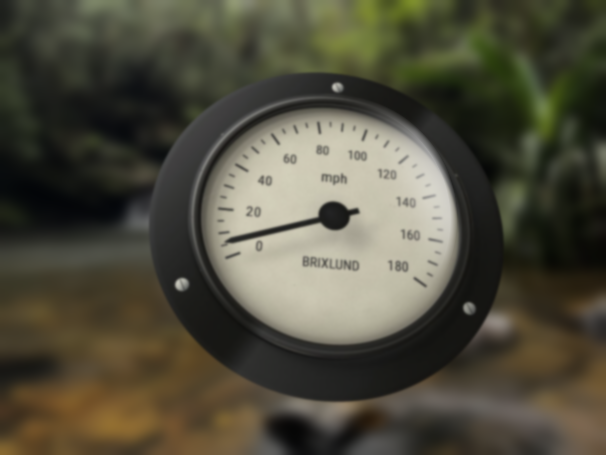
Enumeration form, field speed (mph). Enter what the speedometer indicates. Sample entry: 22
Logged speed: 5
